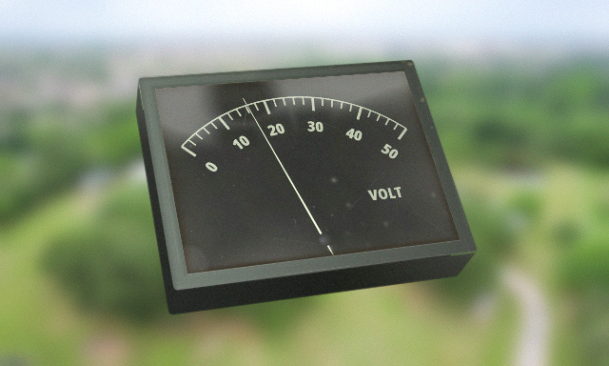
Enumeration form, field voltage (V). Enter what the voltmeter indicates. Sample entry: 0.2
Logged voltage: 16
